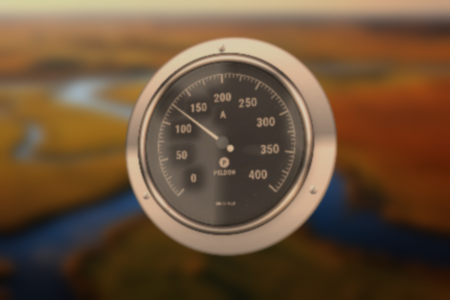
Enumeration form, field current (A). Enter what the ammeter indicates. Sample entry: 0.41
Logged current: 125
